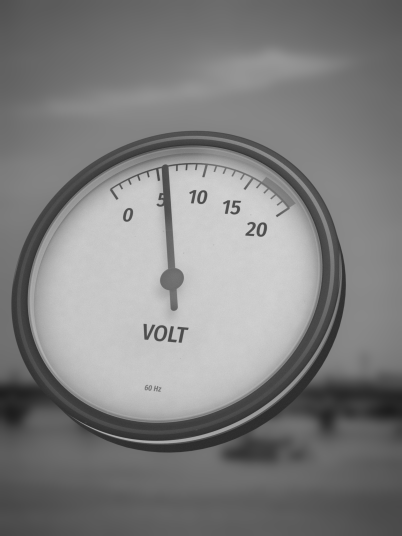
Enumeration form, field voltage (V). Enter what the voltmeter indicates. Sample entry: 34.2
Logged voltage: 6
